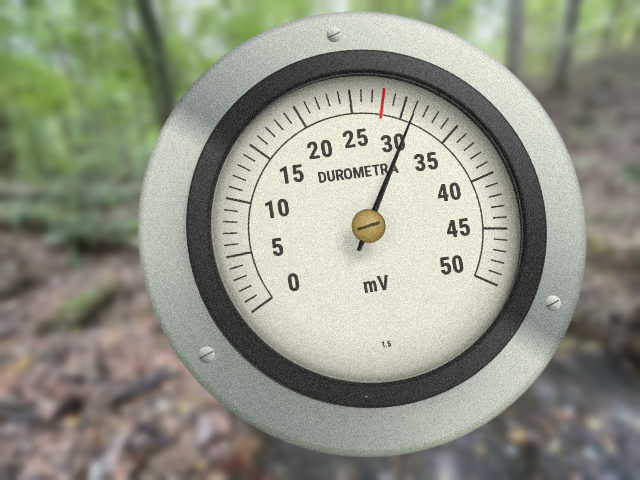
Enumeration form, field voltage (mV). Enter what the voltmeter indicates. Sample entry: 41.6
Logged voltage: 31
